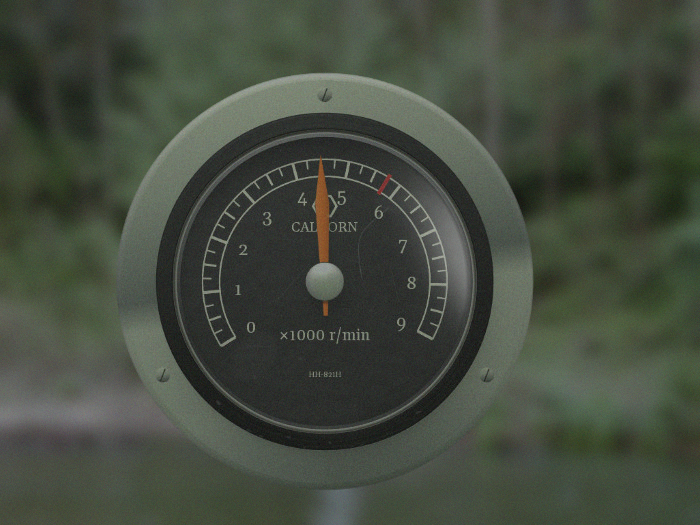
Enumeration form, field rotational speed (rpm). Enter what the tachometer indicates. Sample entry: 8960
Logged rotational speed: 4500
